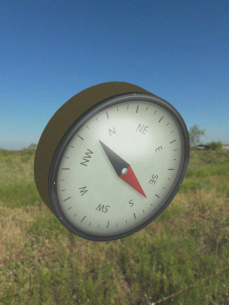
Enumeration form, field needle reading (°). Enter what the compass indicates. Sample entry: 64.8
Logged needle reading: 160
